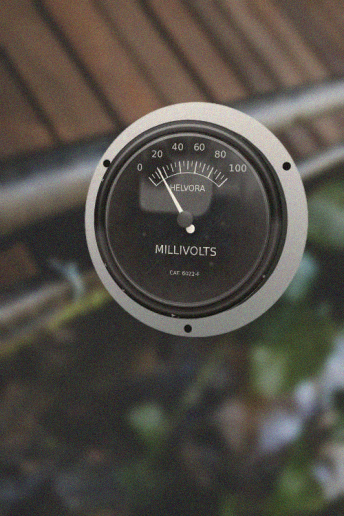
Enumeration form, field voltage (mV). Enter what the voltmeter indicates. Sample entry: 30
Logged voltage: 15
